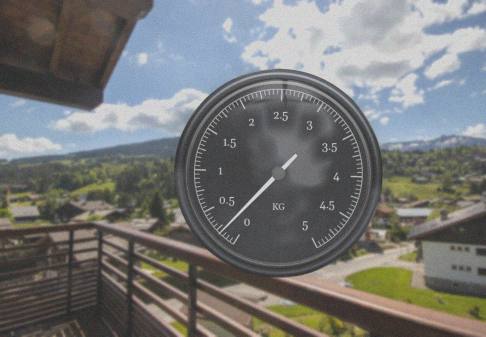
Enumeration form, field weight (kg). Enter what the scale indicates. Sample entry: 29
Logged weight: 0.2
